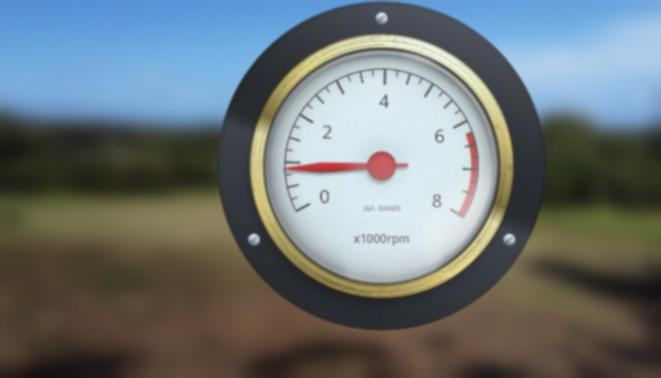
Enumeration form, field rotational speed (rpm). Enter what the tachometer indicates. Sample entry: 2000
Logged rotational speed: 875
